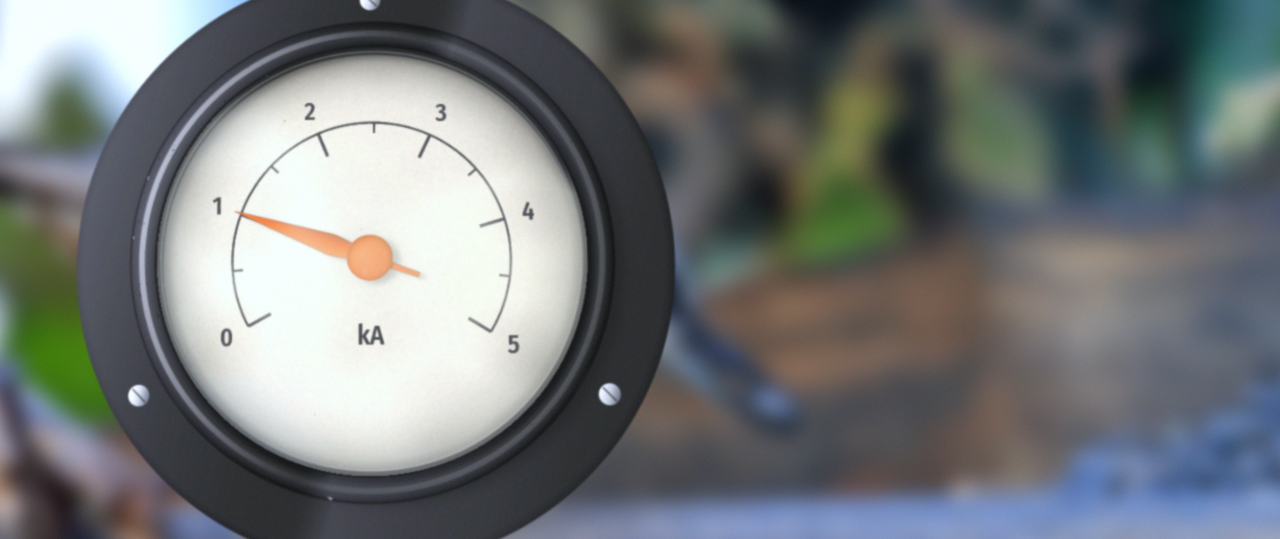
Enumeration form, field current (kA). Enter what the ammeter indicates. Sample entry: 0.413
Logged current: 1
